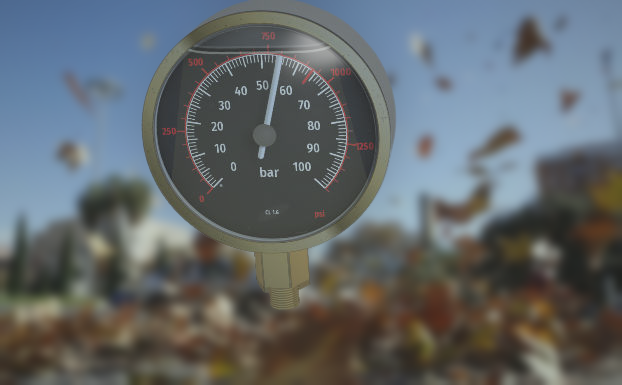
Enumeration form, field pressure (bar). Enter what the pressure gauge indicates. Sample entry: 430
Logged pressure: 55
